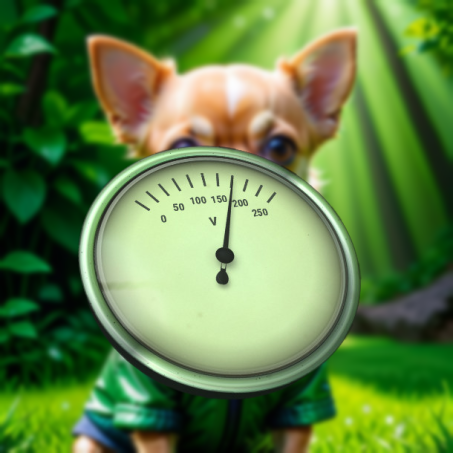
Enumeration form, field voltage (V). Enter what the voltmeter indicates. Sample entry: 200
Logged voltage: 175
